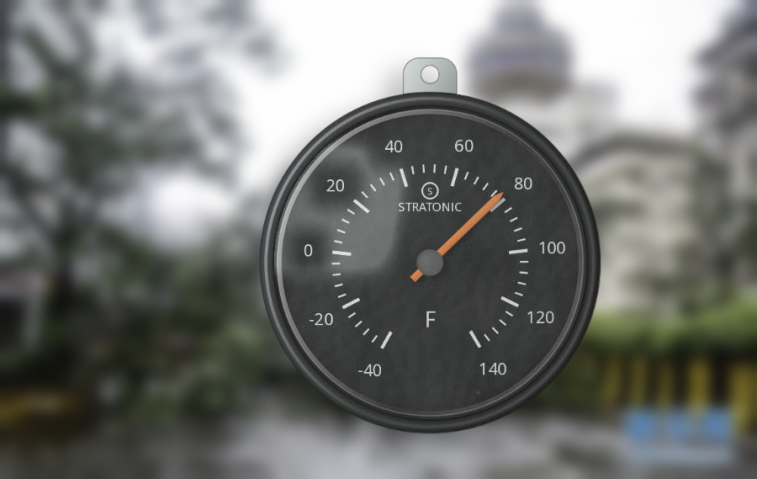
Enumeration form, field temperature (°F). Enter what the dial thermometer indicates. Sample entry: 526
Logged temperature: 78
